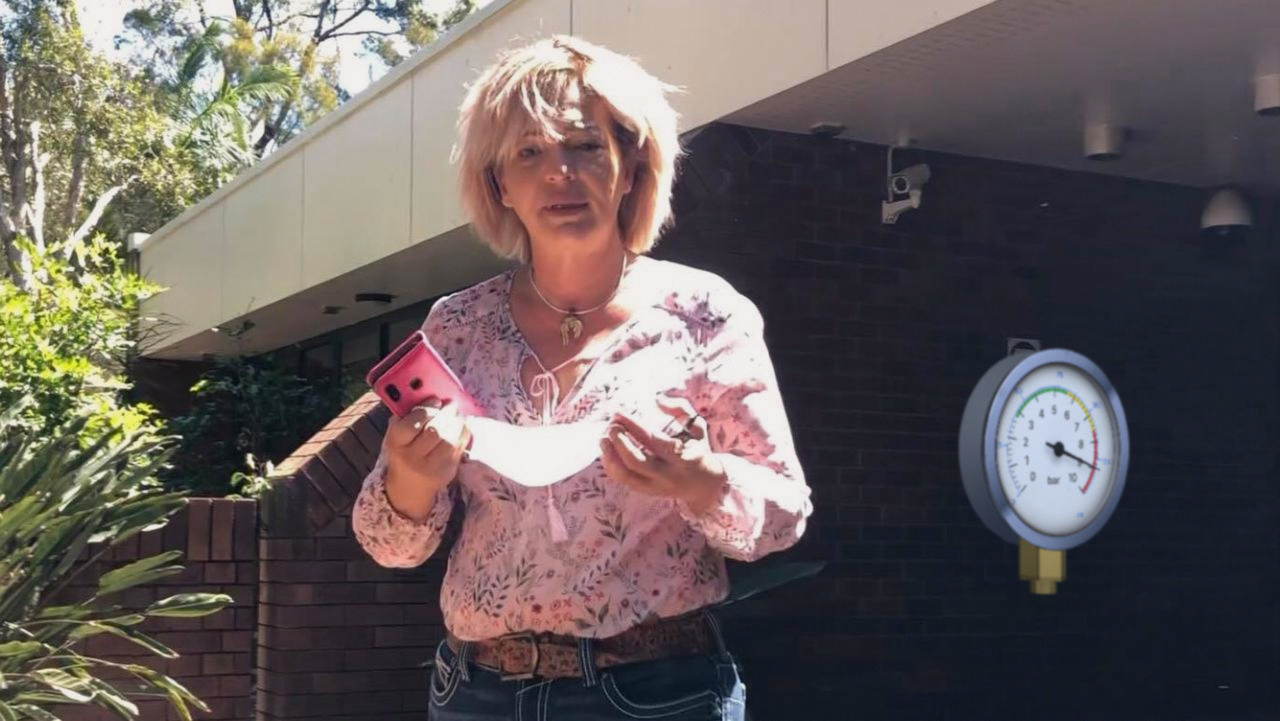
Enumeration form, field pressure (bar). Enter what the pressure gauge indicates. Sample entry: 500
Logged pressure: 9
